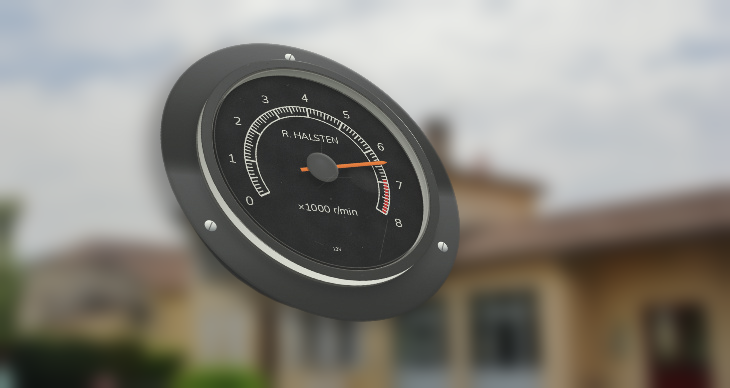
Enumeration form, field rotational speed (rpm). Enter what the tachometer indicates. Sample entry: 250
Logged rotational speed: 6500
